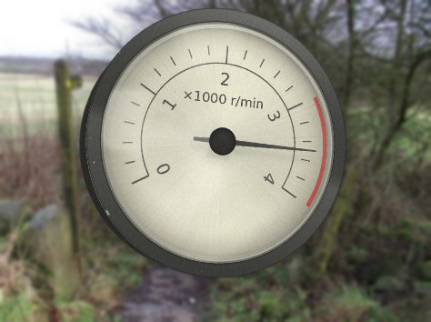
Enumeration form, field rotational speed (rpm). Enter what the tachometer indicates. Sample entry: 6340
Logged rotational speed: 3500
